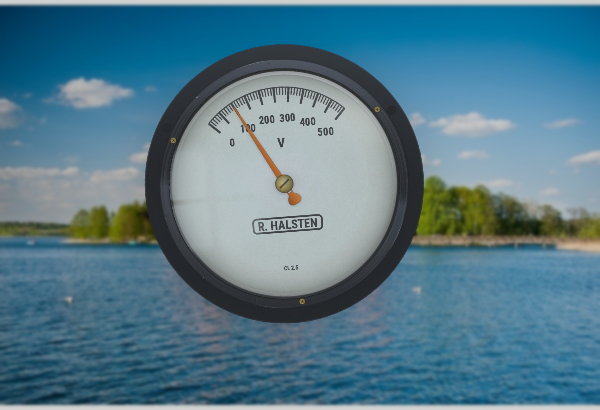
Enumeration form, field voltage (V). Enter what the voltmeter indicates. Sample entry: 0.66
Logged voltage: 100
